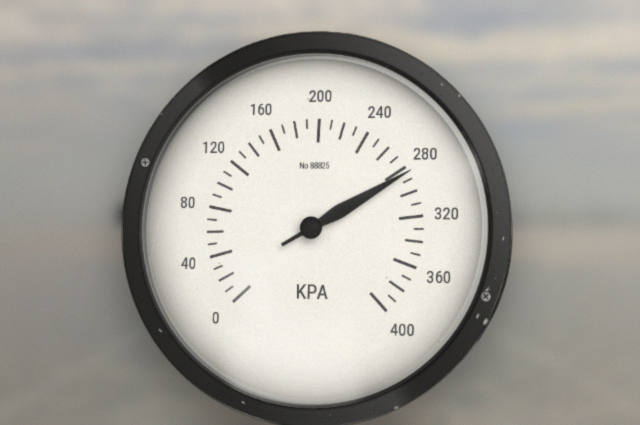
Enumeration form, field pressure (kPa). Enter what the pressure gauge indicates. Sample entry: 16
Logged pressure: 285
